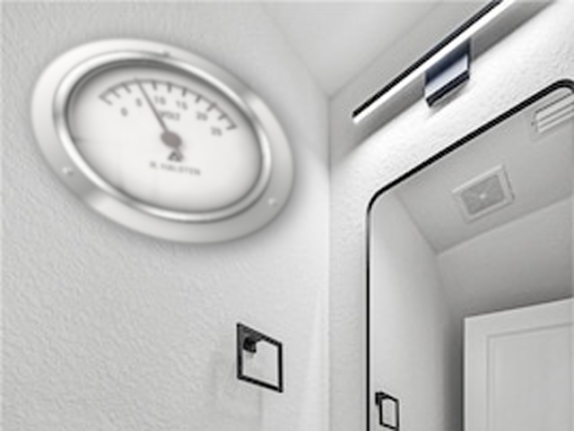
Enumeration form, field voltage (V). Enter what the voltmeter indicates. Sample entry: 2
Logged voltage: 7.5
